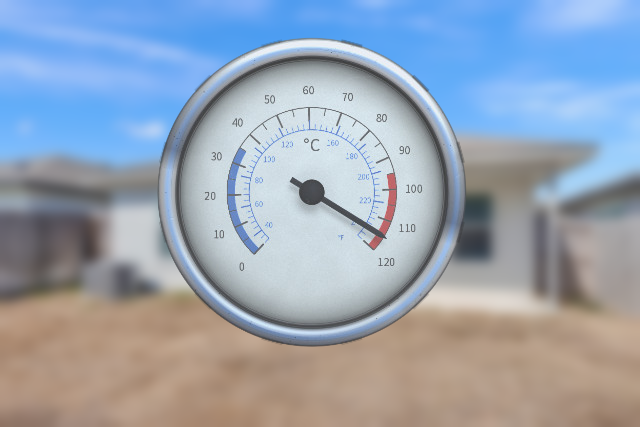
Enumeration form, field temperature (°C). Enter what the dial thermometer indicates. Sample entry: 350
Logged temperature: 115
